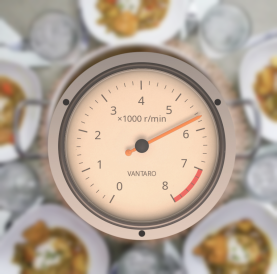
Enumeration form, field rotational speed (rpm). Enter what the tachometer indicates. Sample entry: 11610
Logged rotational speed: 5700
